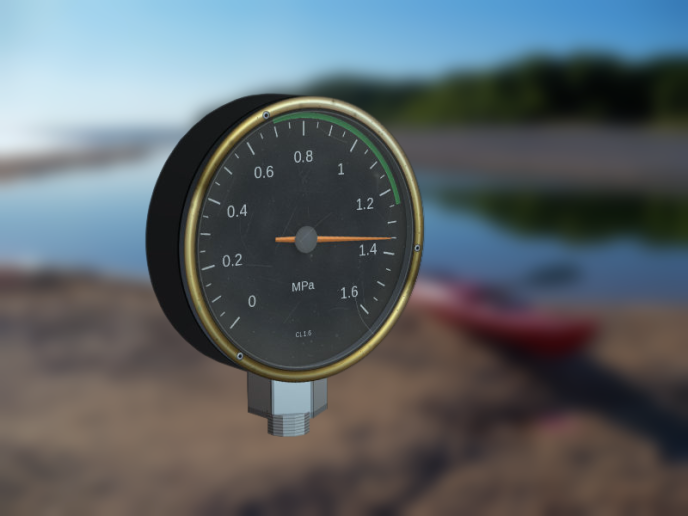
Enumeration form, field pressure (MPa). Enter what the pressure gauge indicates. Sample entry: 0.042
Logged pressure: 1.35
